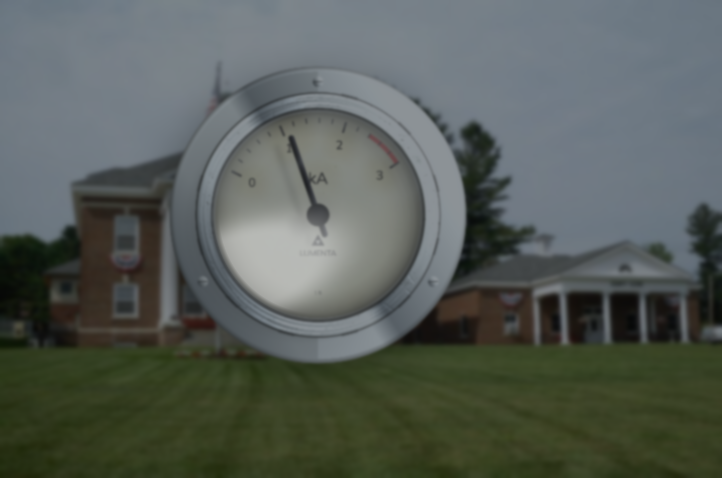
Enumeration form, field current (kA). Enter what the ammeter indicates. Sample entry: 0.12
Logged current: 1.1
